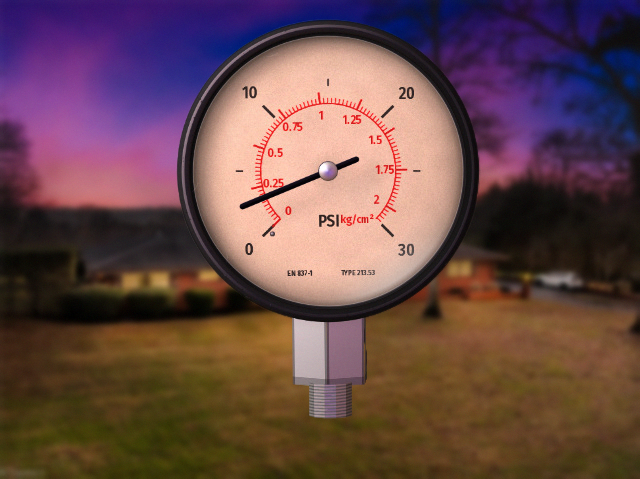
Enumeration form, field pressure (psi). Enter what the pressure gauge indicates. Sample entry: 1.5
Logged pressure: 2.5
